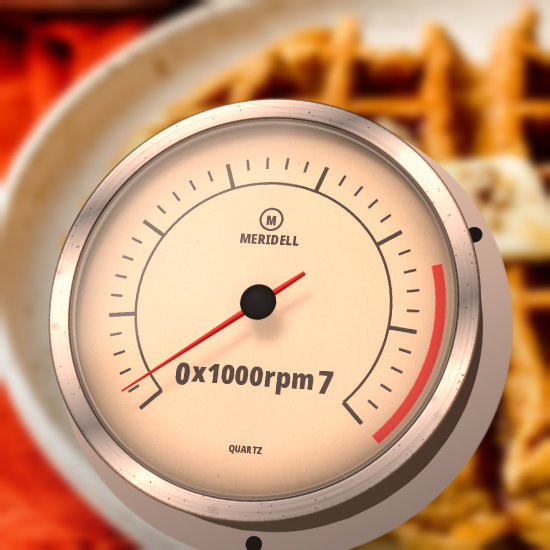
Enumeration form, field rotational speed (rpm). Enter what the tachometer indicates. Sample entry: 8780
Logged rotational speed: 200
